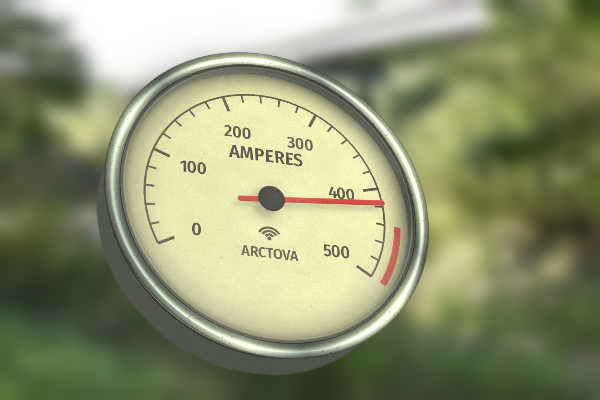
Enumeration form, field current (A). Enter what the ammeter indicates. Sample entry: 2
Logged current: 420
